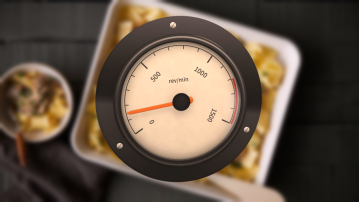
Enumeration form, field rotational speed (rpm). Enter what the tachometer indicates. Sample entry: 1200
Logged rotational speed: 150
